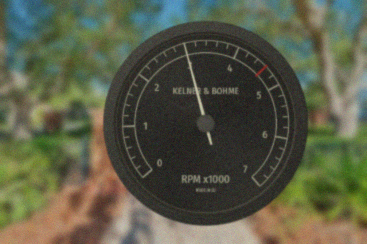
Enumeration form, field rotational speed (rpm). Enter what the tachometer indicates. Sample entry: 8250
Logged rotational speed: 3000
